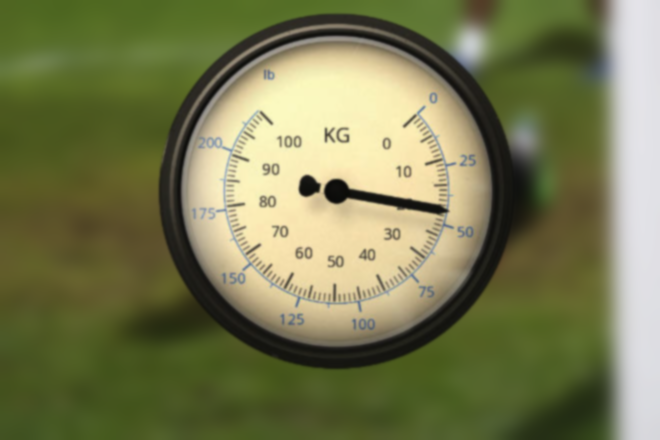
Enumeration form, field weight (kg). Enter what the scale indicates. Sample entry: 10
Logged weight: 20
